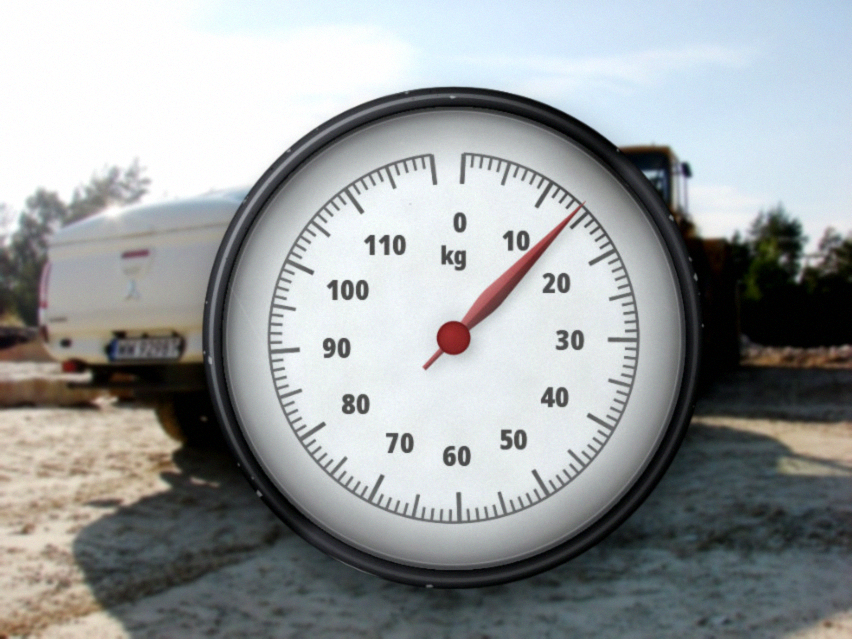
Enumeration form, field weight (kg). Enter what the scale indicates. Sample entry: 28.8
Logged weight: 14
